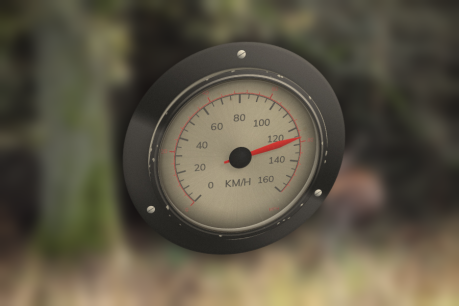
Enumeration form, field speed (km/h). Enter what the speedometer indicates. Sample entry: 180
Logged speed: 125
